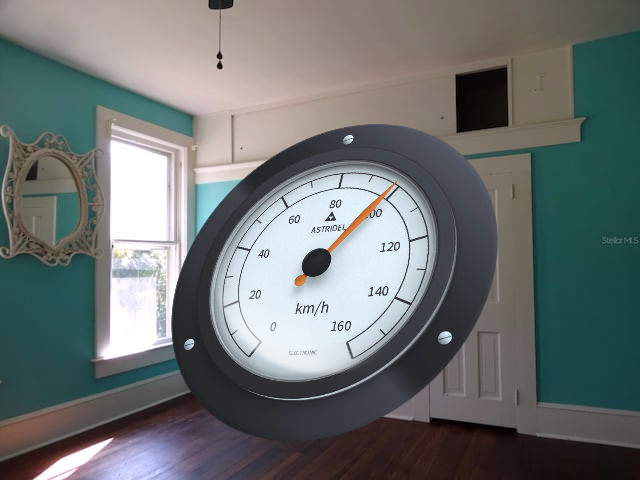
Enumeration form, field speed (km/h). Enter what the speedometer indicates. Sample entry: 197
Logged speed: 100
